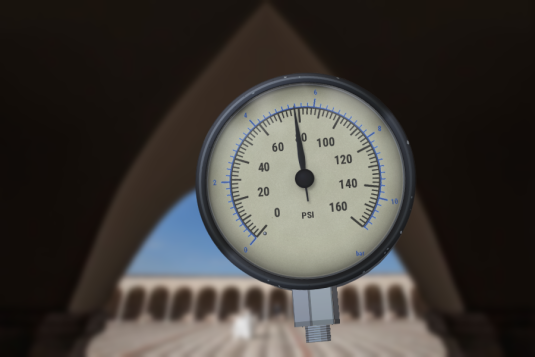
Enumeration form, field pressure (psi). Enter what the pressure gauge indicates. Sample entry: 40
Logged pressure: 78
